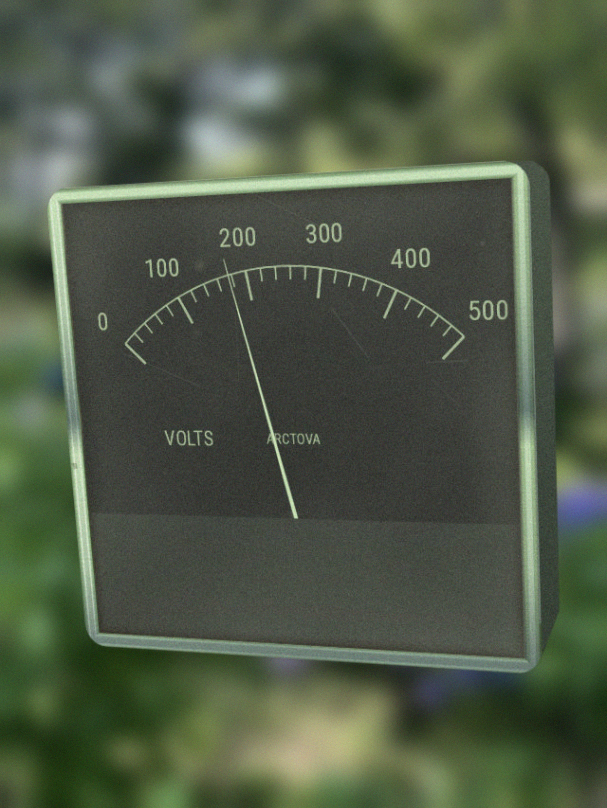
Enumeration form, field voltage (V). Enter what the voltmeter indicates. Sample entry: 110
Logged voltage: 180
